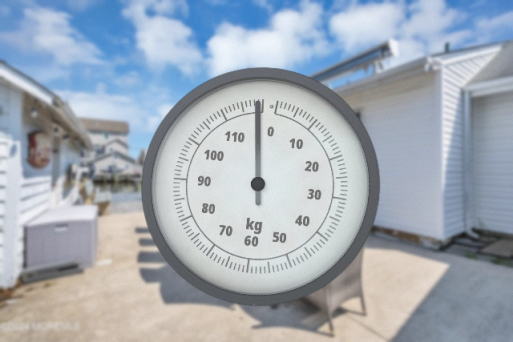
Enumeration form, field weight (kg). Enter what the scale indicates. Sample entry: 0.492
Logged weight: 119
